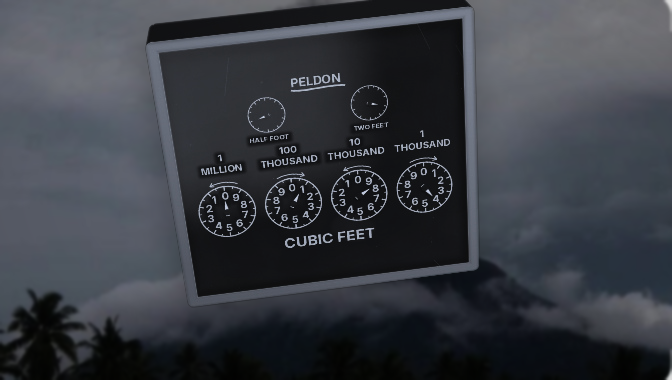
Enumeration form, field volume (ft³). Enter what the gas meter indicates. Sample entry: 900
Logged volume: 8400
